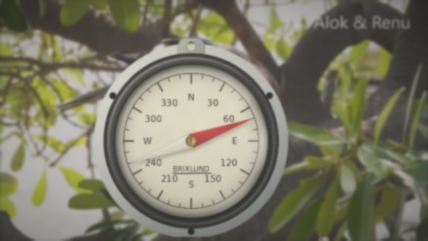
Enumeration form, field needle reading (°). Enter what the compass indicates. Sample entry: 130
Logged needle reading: 70
